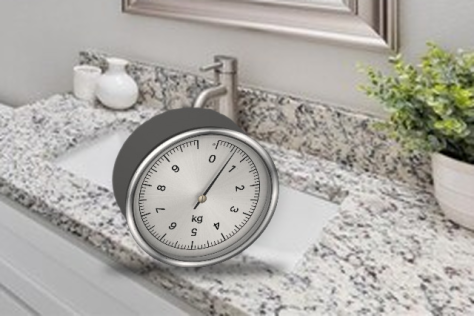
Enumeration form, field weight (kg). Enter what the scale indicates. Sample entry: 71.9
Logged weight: 0.5
